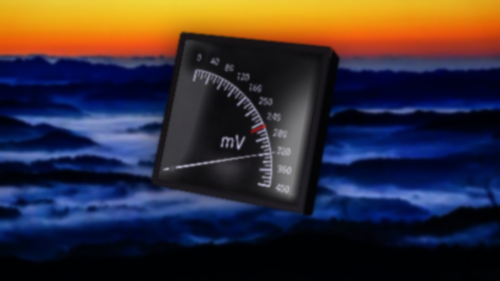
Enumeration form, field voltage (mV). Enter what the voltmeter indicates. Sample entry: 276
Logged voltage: 320
